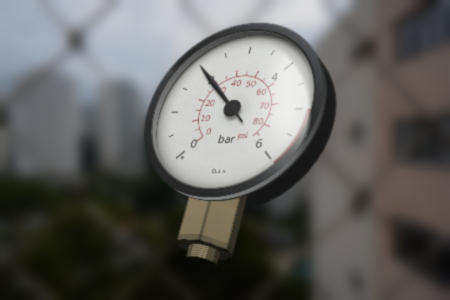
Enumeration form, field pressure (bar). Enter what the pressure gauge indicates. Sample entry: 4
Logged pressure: 2
